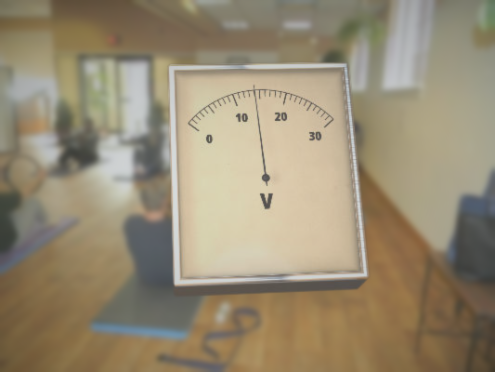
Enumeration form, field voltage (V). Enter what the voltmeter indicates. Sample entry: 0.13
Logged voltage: 14
